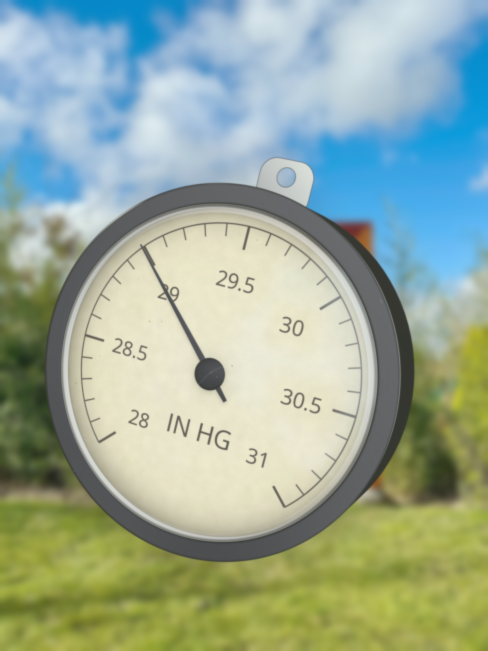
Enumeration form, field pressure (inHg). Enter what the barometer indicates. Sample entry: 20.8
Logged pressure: 29
